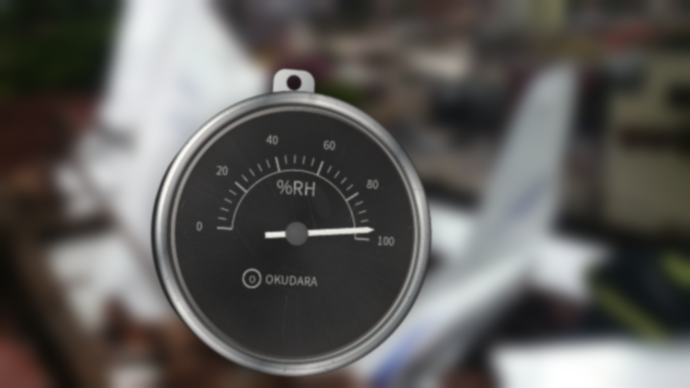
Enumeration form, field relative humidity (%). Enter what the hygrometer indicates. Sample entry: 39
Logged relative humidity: 96
